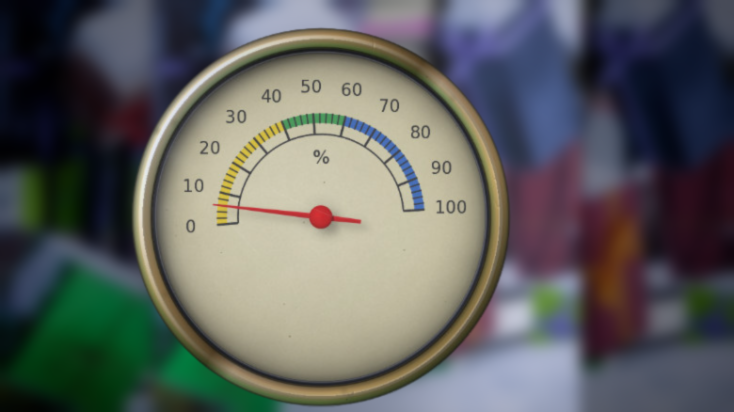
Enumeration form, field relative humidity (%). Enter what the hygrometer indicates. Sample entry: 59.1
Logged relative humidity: 6
